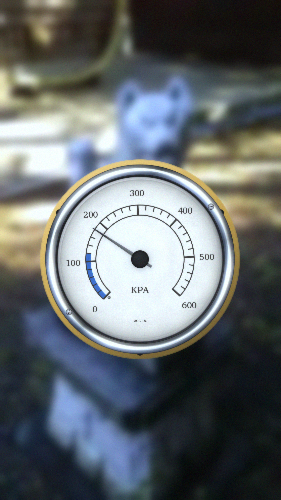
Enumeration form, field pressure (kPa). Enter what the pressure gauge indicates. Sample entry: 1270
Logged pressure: 180
